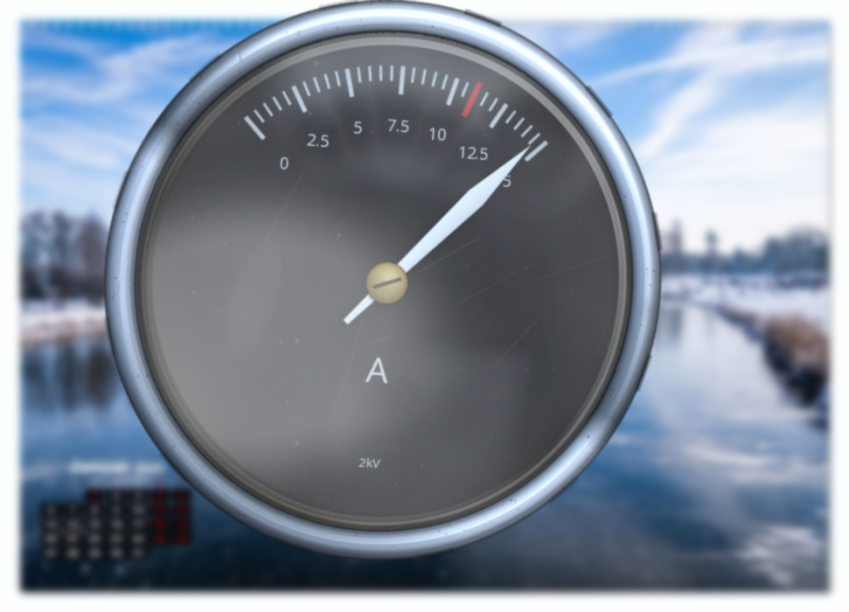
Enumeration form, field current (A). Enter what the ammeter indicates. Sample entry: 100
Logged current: 14.5
